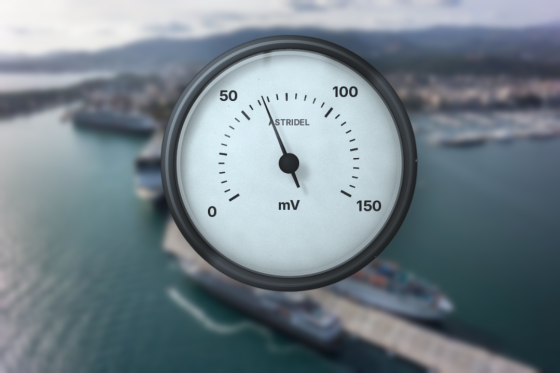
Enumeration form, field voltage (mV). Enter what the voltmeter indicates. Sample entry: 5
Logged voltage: 62.5
